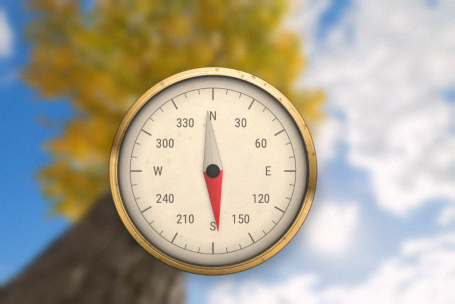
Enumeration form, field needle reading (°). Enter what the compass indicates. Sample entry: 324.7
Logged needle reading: 175
